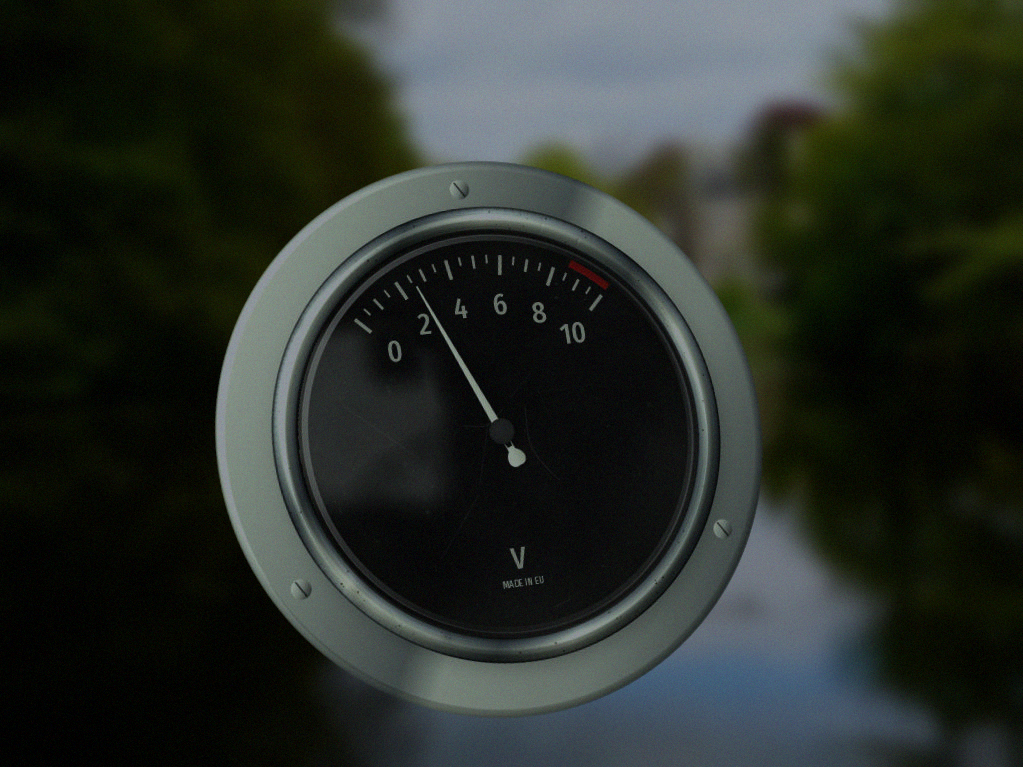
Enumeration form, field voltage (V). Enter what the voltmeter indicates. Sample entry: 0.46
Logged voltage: 2.5
